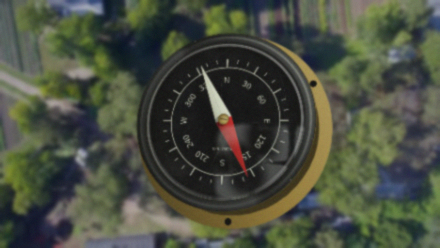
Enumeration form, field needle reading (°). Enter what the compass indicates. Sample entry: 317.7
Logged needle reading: 155
